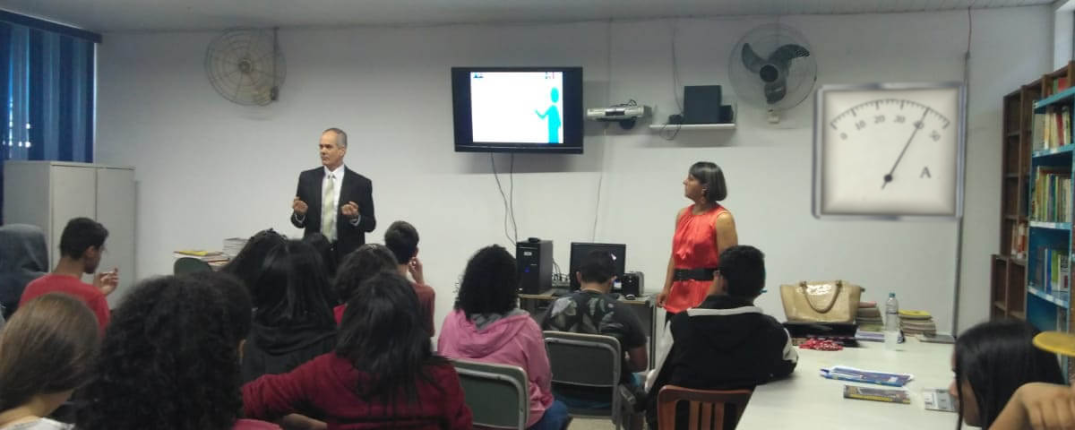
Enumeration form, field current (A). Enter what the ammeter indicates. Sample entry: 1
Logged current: 40
